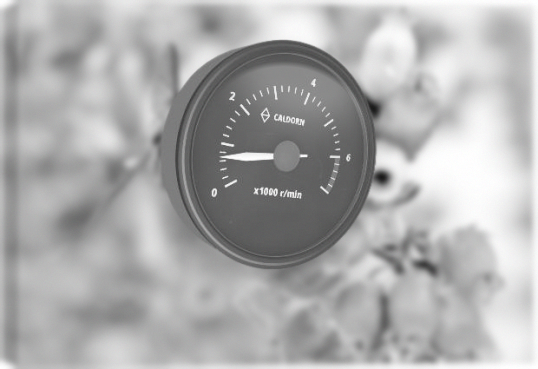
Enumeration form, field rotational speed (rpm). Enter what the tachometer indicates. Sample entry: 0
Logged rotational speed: 700
